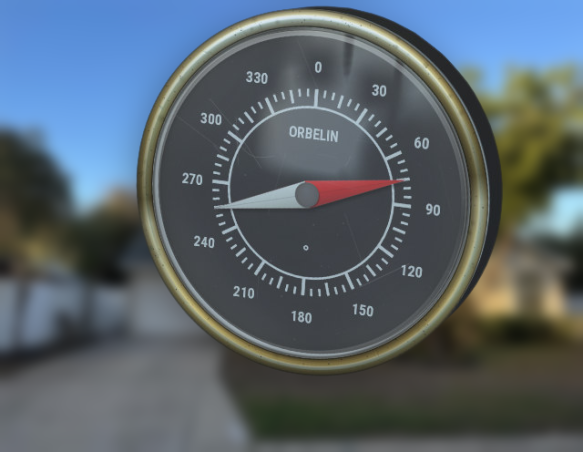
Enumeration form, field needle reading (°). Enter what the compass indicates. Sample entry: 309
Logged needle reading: 75
